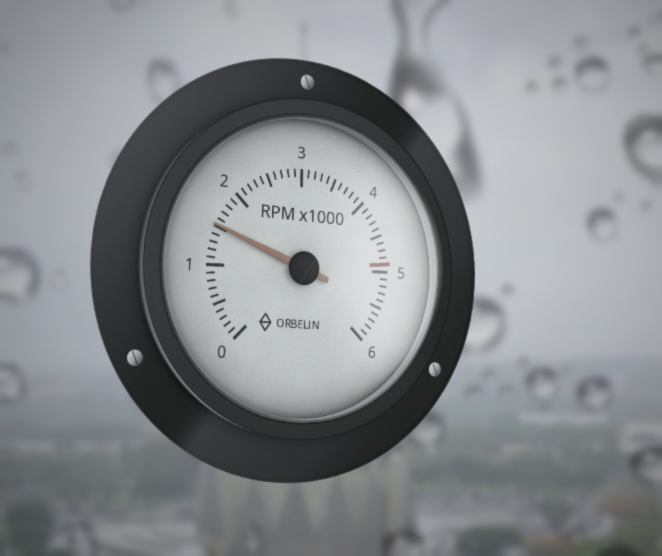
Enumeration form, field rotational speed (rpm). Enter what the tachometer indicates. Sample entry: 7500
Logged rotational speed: 1500
